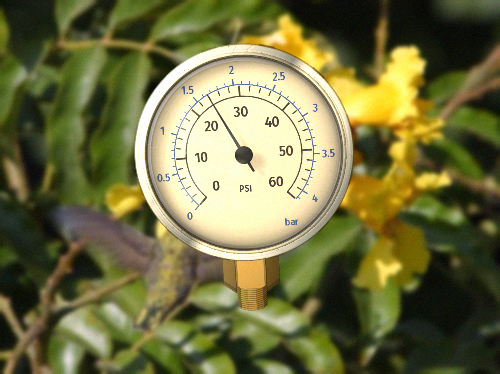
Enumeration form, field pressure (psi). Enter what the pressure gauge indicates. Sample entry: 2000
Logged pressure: 24
